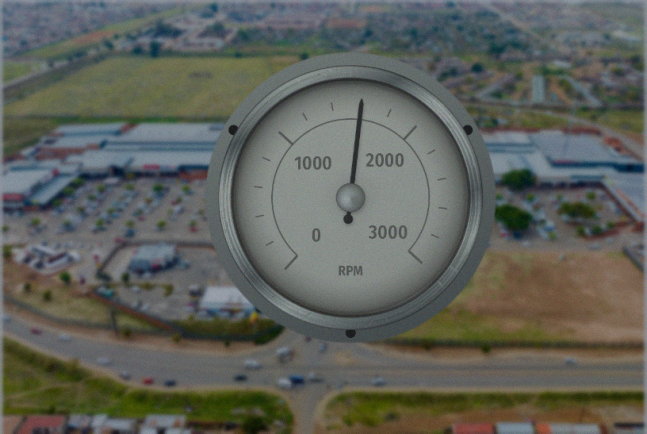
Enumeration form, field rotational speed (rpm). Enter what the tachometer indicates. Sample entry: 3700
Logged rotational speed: 1600
